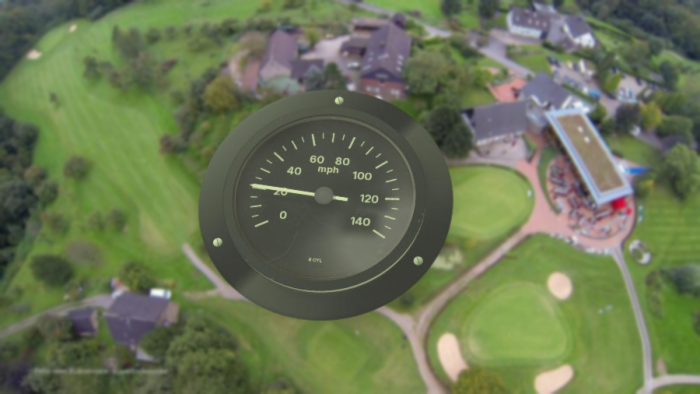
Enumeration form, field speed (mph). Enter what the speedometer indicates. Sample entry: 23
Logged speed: 20
